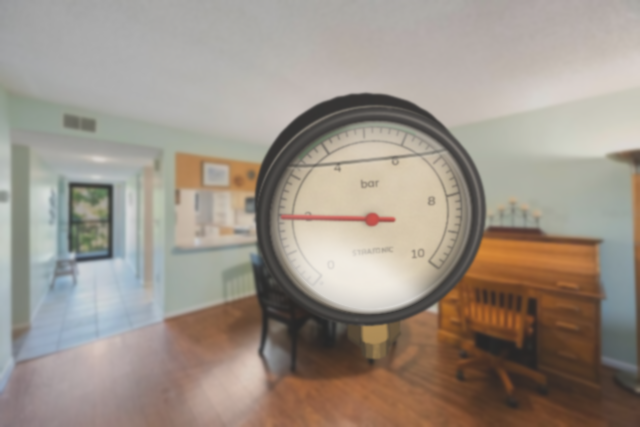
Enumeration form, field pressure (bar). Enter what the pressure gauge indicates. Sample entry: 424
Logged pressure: 2
